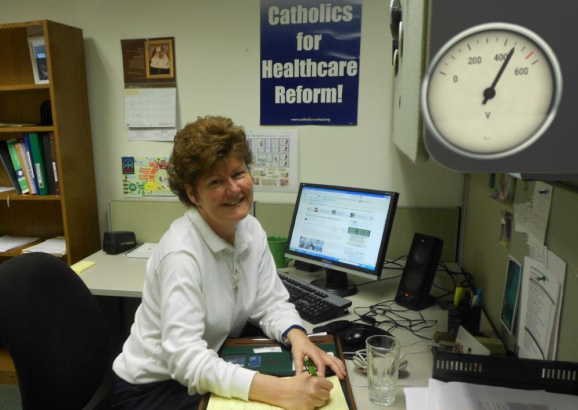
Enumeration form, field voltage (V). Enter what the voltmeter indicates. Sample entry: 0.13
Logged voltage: 450
